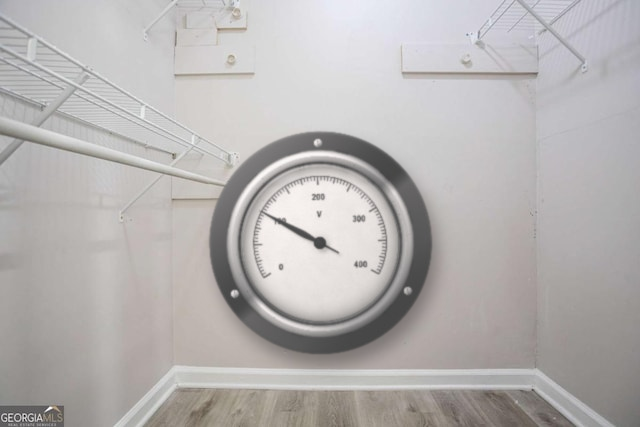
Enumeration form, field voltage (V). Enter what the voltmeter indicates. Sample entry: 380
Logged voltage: 100
